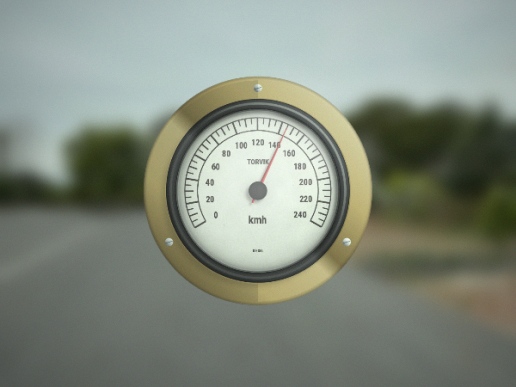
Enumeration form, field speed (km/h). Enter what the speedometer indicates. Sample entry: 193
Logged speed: 145
